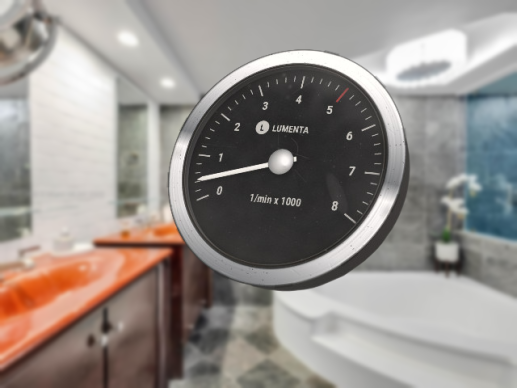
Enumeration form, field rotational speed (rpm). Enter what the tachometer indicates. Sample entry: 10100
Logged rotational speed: 400
